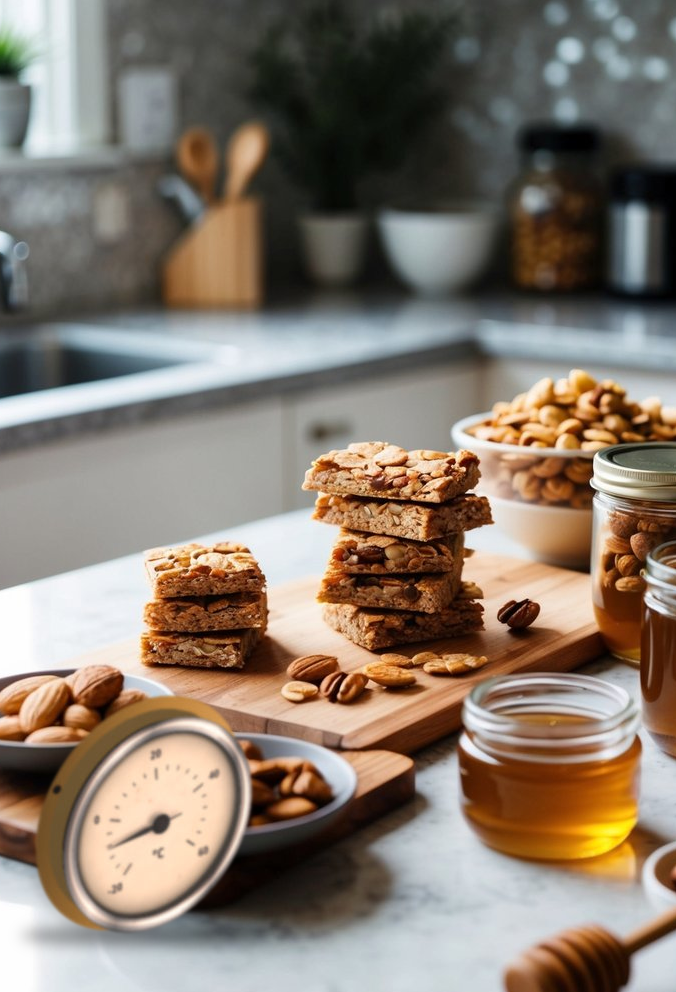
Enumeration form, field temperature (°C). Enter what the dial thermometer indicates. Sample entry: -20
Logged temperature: -8
